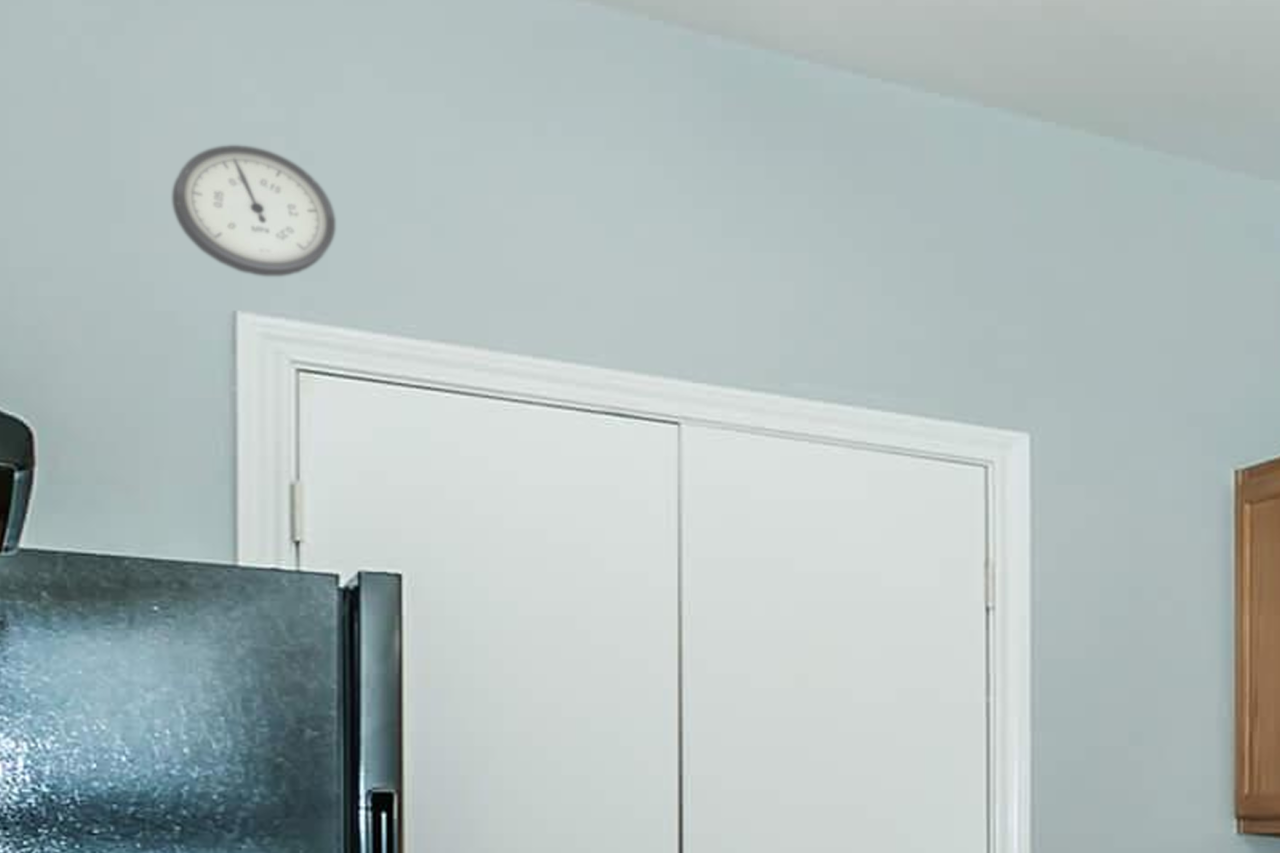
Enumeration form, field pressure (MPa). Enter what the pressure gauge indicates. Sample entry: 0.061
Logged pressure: 0.11
